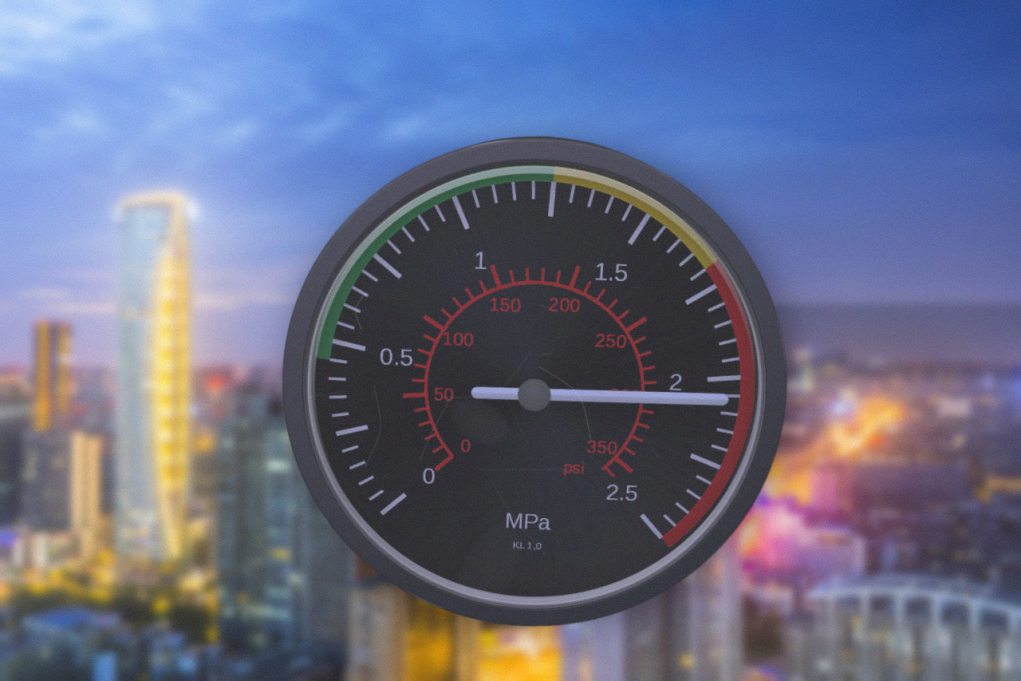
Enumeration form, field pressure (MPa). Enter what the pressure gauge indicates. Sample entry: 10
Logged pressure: 2.05
